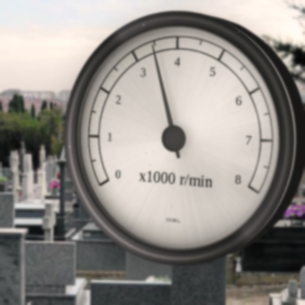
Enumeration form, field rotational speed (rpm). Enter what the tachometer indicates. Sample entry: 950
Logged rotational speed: 3500
